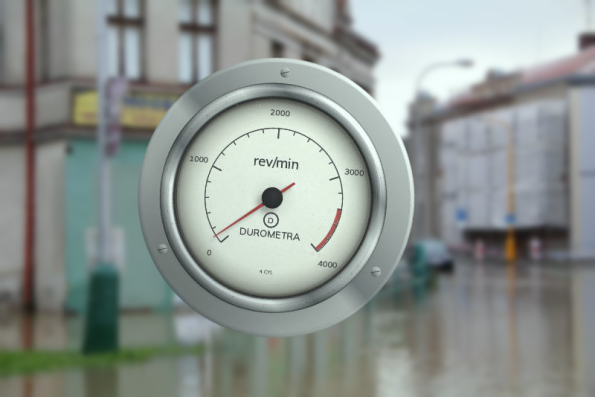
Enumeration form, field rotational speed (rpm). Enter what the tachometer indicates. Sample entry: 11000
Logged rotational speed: 100
